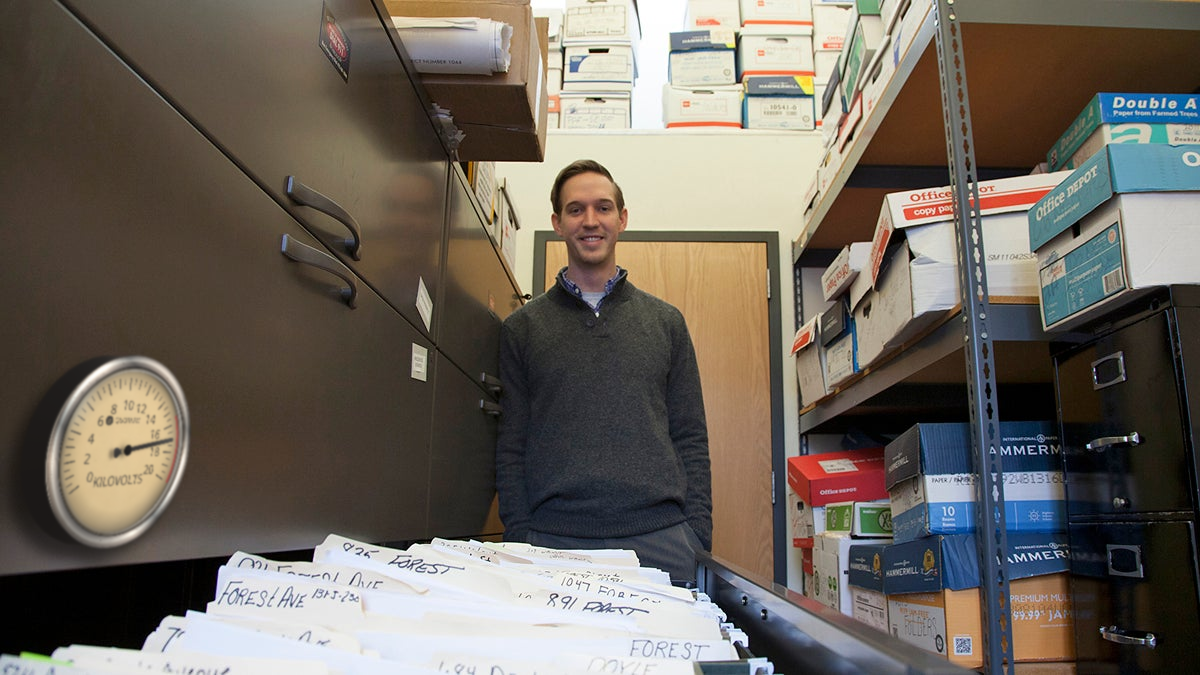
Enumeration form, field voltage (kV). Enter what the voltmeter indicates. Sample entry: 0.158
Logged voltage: 17
